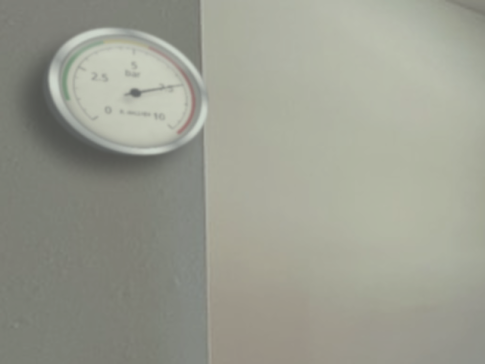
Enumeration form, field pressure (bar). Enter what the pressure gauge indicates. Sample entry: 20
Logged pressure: 7.5
